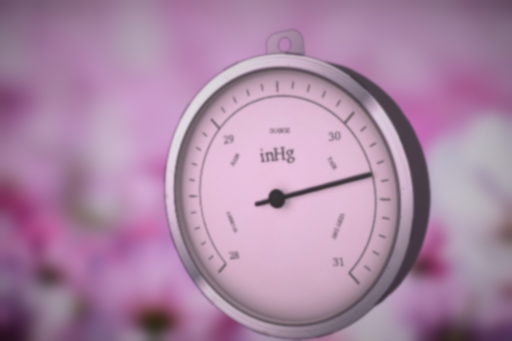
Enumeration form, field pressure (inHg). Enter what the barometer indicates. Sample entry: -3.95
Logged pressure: 30.35
